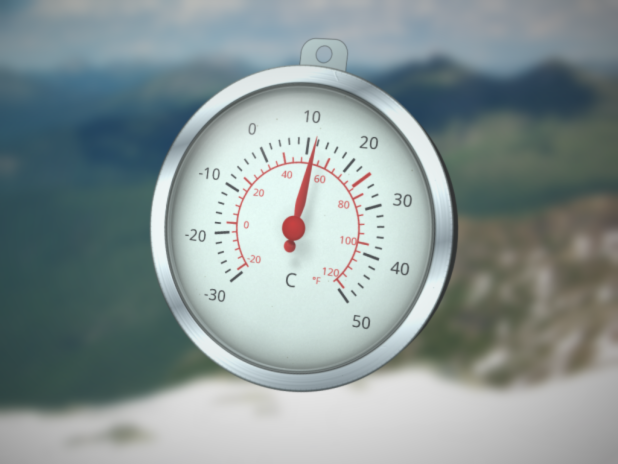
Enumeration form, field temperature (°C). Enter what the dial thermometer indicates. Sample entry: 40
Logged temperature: 12
